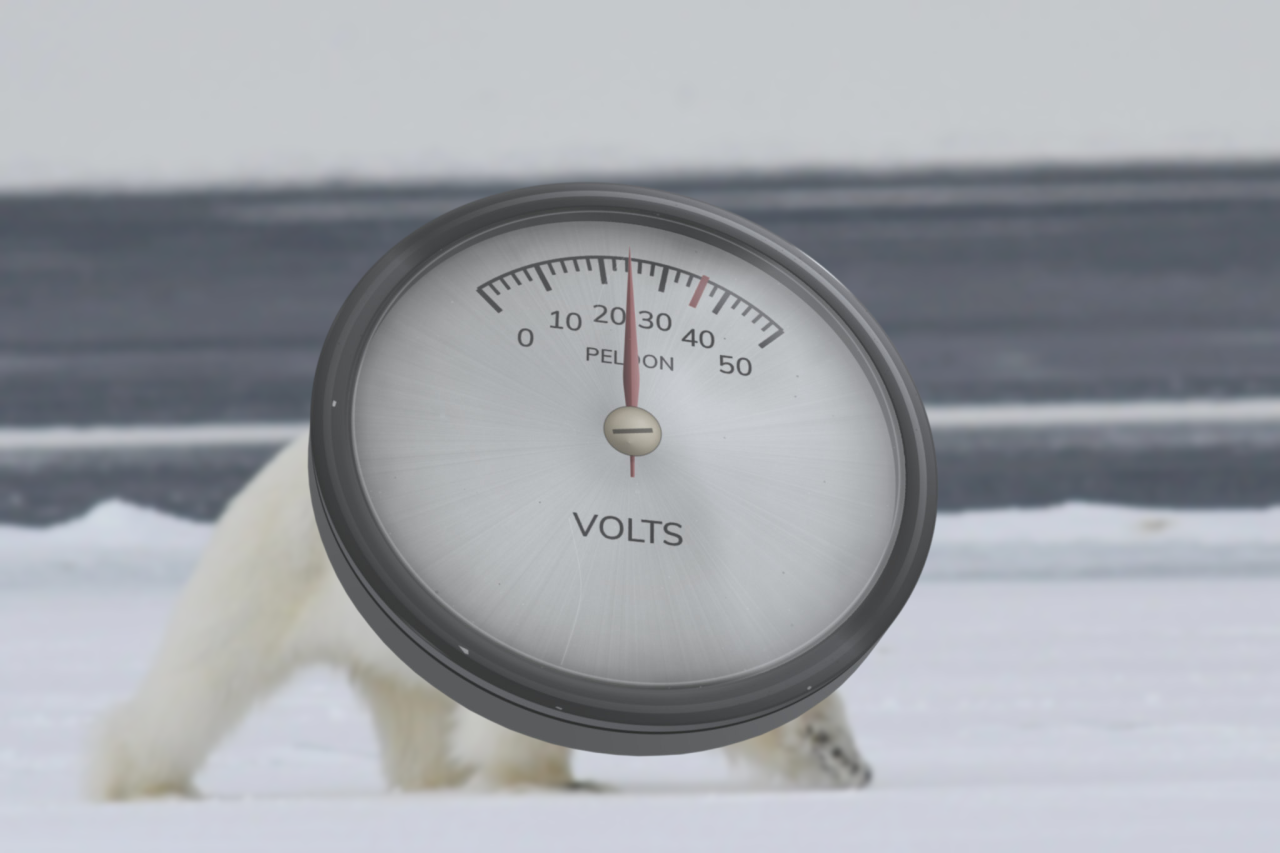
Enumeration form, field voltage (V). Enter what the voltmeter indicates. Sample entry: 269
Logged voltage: 24
